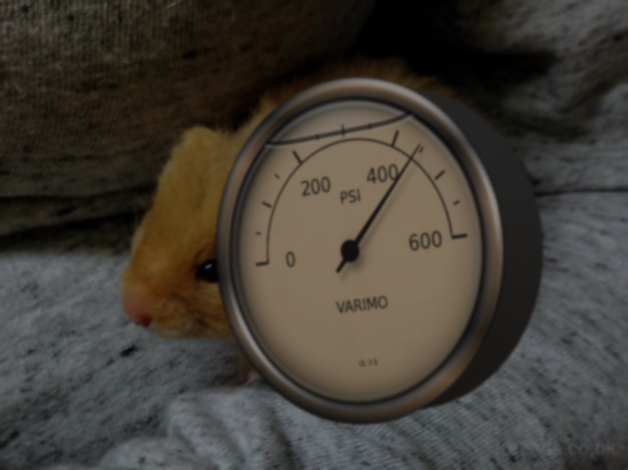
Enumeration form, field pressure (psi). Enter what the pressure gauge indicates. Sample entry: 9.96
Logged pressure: 450
